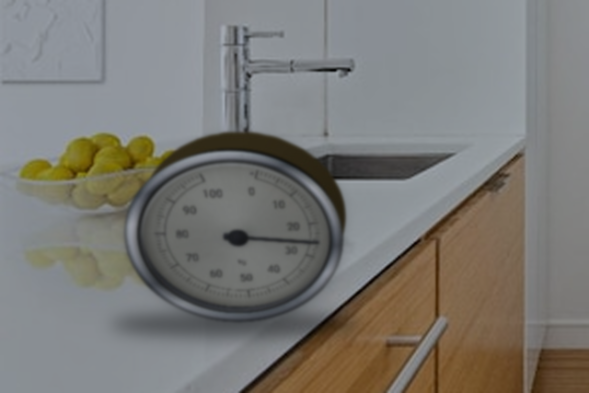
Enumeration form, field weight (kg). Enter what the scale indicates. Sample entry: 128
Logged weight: 25
